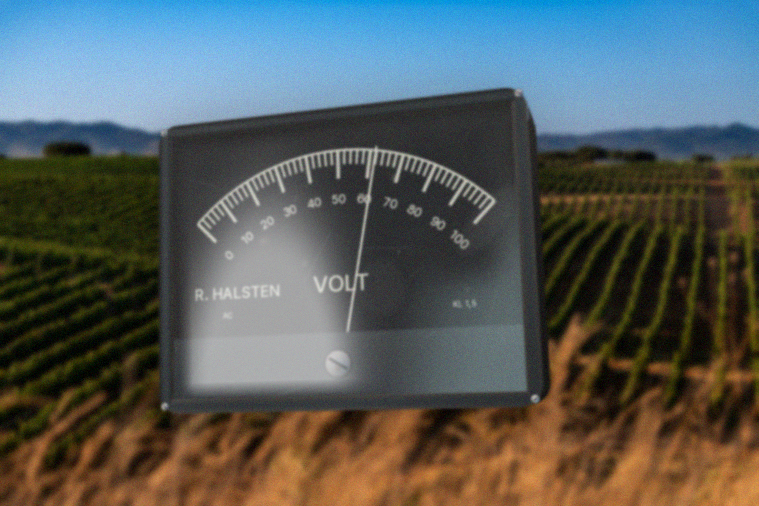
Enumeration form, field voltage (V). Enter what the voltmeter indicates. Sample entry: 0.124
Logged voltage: 62
